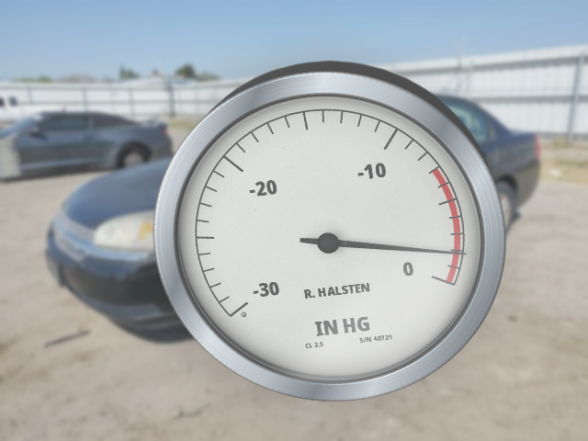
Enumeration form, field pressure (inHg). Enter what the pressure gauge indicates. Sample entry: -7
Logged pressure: -2
